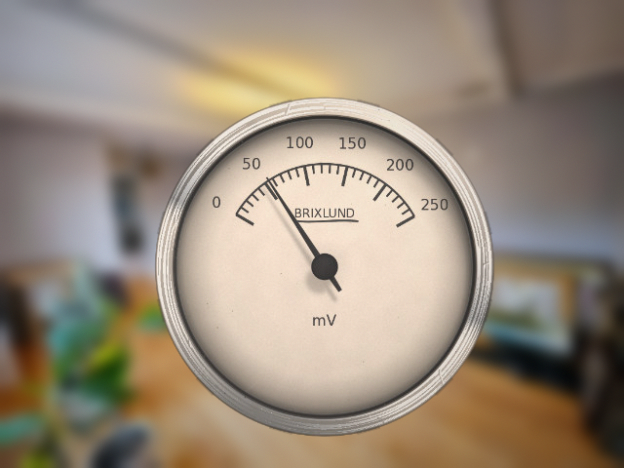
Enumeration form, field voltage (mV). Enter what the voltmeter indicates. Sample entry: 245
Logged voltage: 55
